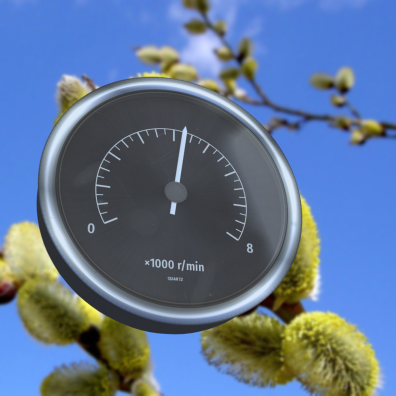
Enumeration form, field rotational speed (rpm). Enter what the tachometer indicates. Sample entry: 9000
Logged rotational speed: 4250
